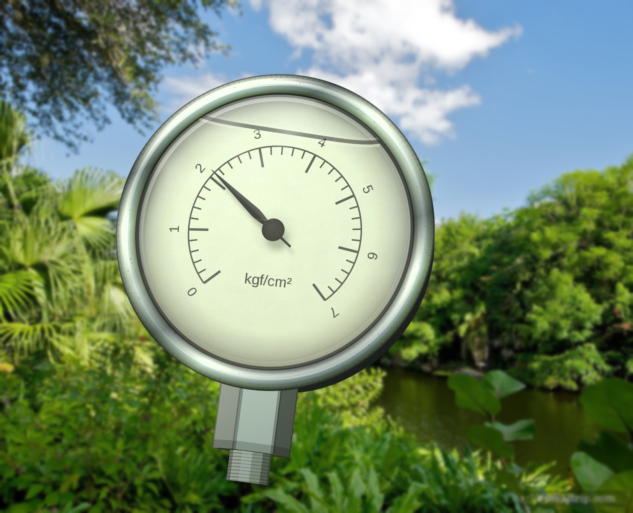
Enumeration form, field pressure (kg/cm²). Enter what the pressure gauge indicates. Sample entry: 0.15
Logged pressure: 2.1
